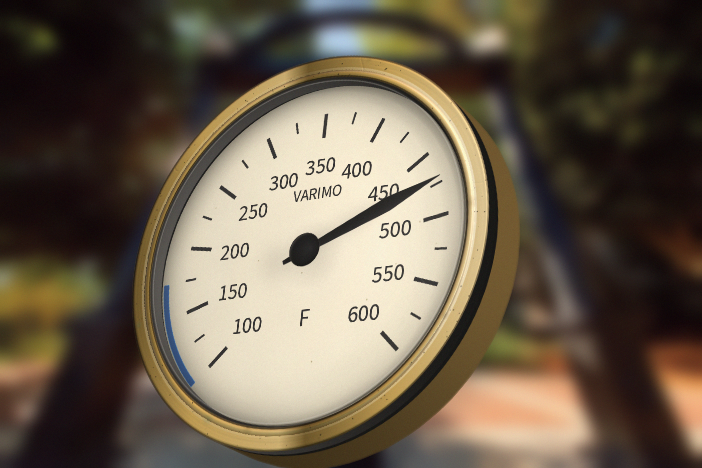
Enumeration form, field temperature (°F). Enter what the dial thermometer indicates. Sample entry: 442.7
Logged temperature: 475
